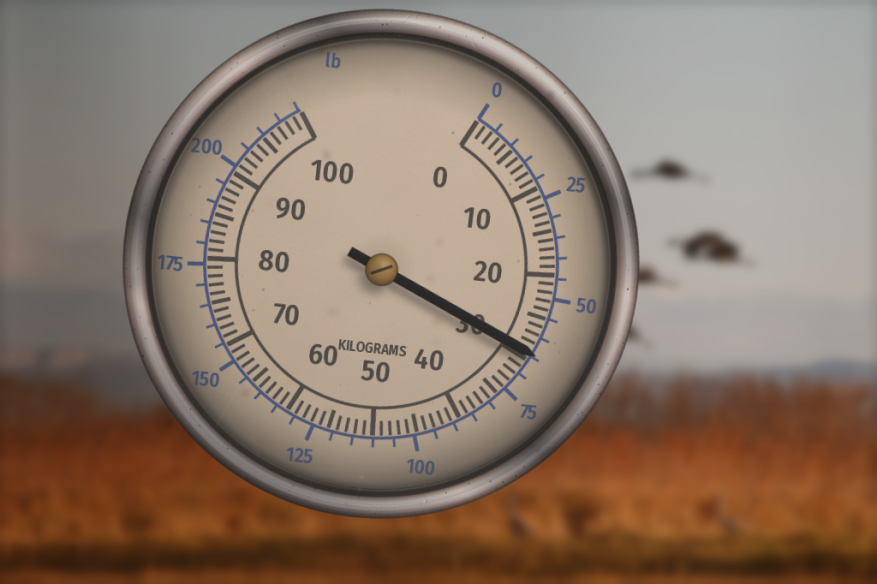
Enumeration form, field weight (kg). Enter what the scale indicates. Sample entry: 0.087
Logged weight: 29
